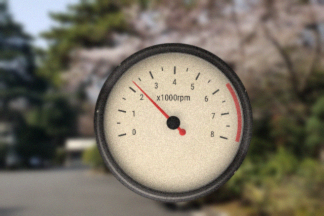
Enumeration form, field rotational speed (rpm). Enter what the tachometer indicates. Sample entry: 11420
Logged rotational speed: 2250
